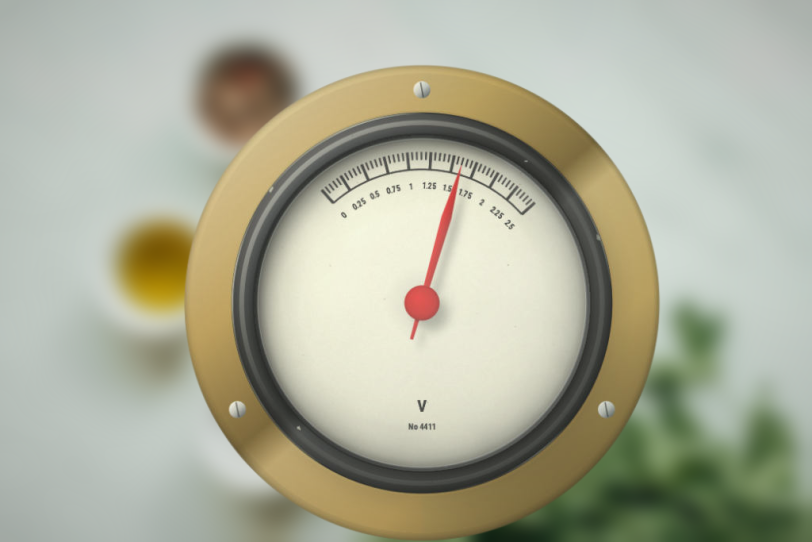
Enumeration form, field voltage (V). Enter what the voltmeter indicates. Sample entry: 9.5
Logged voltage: 1.6
